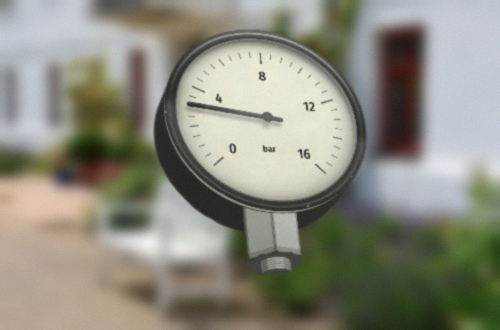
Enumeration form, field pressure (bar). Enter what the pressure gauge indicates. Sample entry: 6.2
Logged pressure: 3
